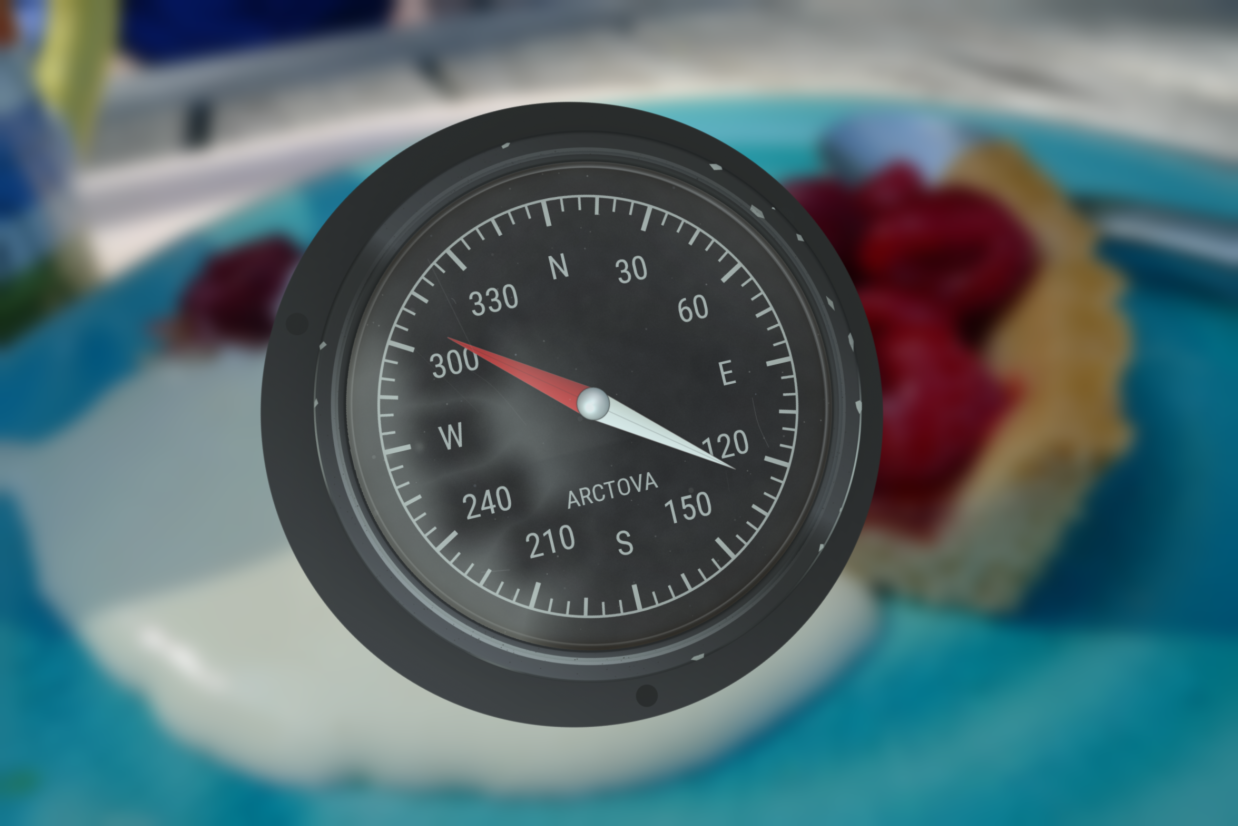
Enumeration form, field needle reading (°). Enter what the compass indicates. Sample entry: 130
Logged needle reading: 307.5
